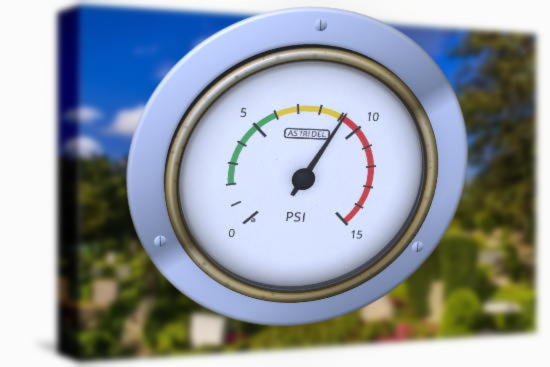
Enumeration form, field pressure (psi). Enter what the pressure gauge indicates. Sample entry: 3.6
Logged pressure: 9
